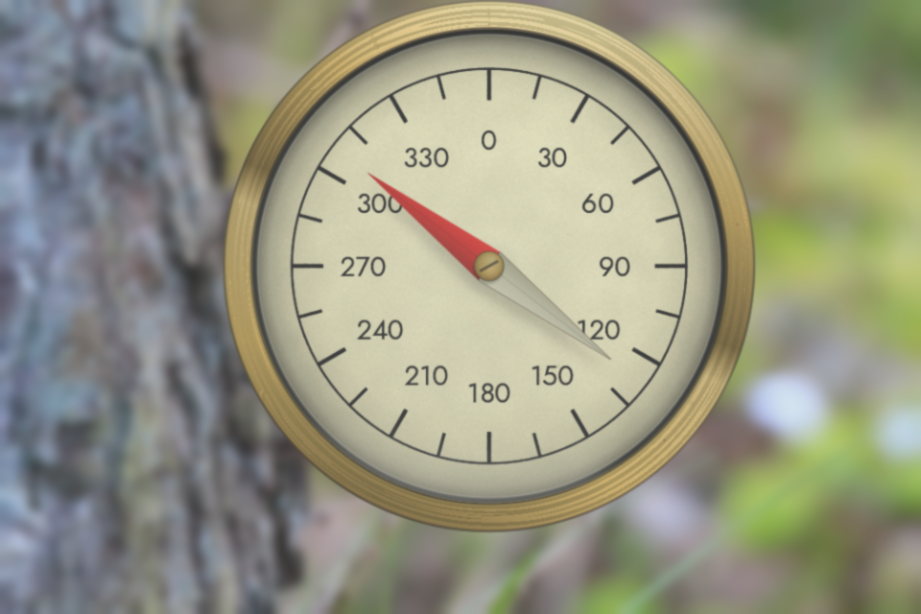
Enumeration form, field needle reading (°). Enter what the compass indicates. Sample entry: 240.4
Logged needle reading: 307.5
